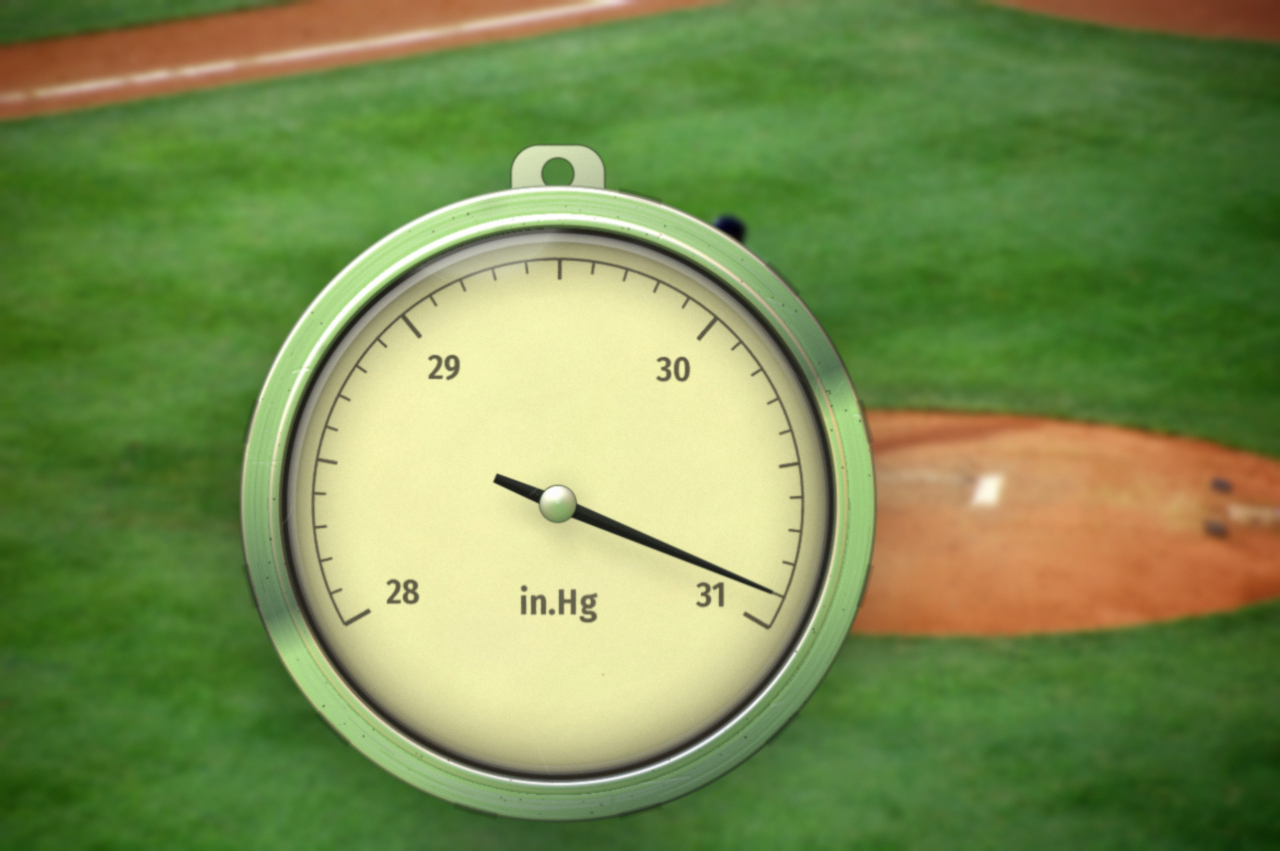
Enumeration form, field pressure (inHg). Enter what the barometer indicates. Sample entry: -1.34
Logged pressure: 30.9
